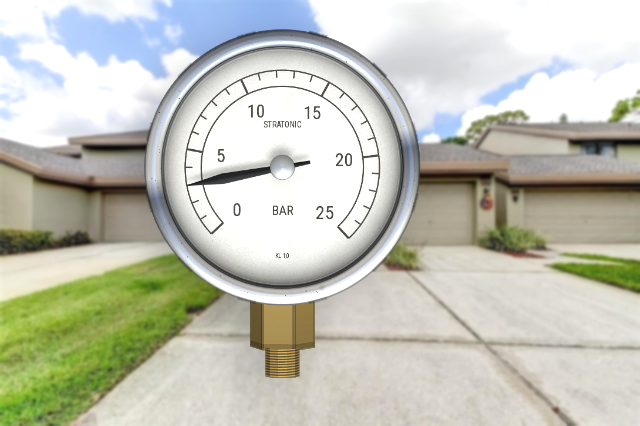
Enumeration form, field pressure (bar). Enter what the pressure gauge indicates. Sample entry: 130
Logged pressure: 3
